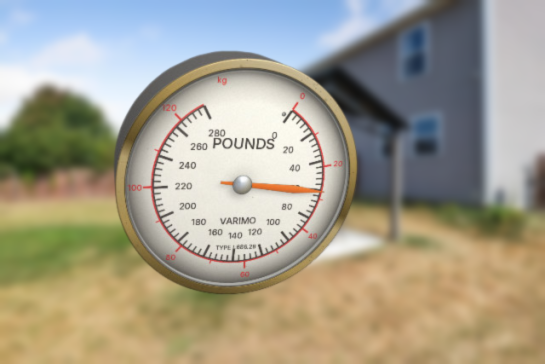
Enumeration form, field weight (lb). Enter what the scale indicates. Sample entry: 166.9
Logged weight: 60
